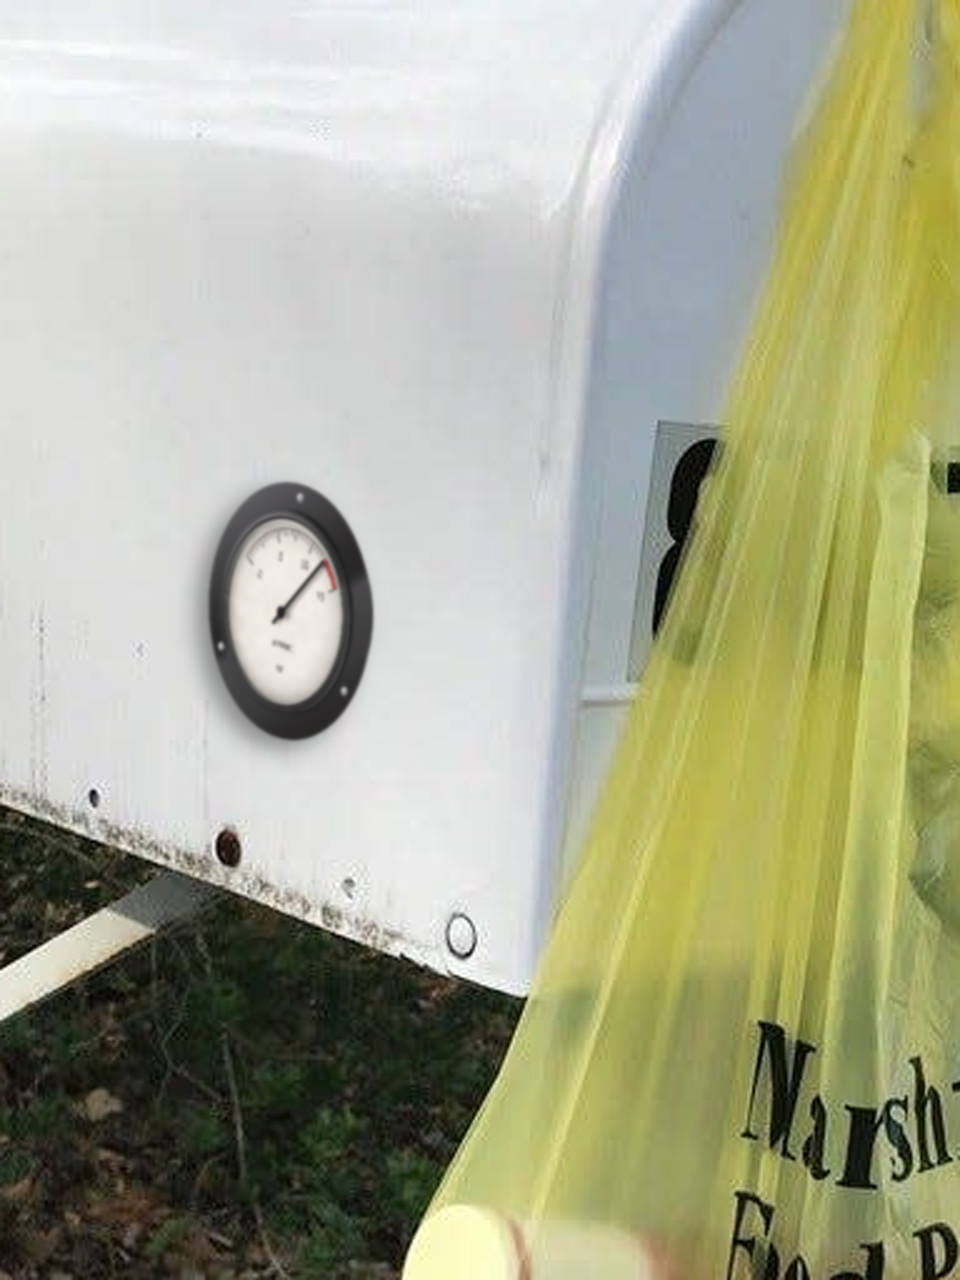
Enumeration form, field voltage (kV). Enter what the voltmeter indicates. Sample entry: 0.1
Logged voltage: 12.5
